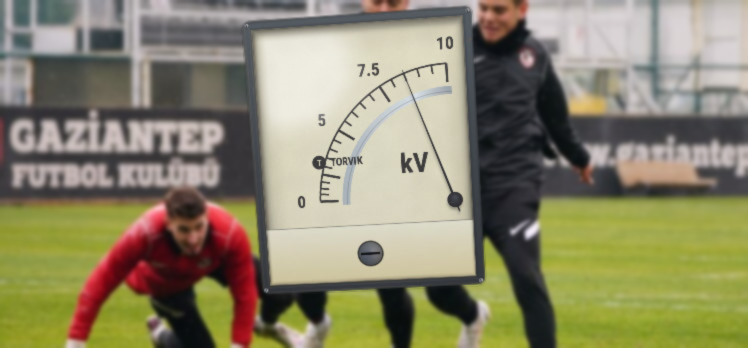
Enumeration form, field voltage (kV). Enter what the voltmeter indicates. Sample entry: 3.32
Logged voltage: 8.5
